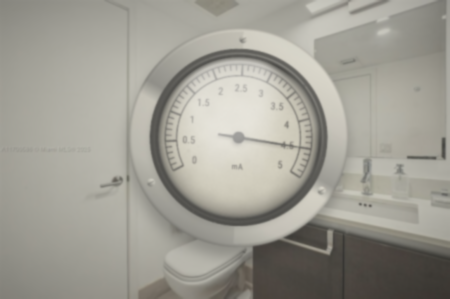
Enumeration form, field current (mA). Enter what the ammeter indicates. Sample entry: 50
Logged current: 4.5
